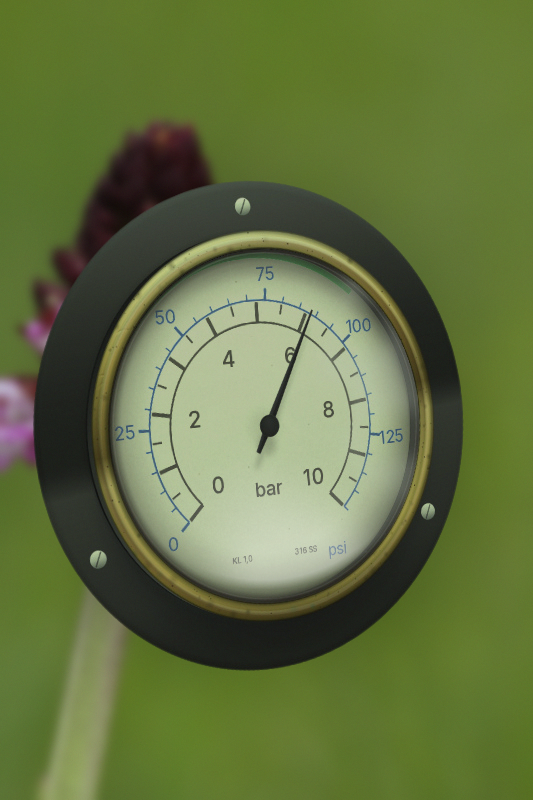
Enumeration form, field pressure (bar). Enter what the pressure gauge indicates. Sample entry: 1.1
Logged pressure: 6
